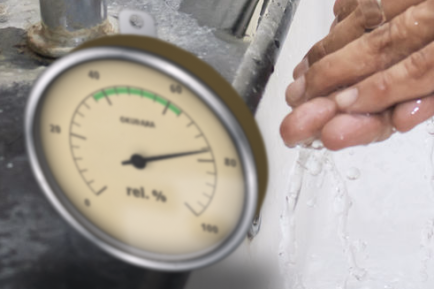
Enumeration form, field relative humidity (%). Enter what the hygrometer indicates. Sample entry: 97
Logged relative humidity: 76
